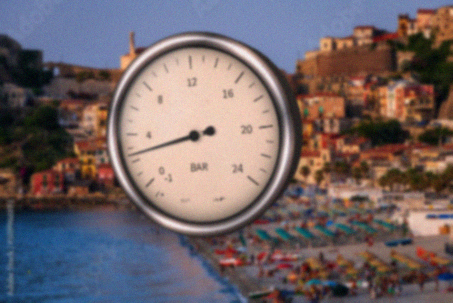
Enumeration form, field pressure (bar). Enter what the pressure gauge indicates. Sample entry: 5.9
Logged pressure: 2.5
